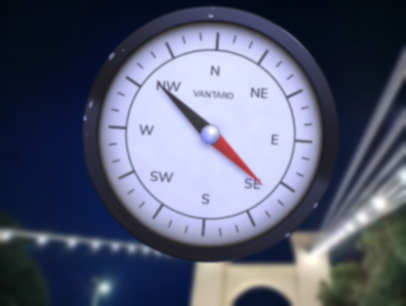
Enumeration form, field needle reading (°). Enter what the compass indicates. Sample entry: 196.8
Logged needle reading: 130
